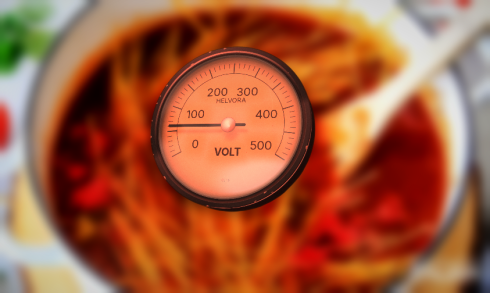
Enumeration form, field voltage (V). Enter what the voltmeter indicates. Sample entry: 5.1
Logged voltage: 60
